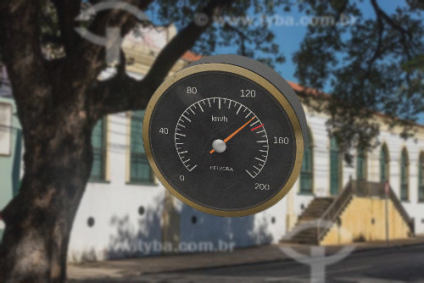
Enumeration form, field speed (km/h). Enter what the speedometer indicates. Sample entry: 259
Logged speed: 135
